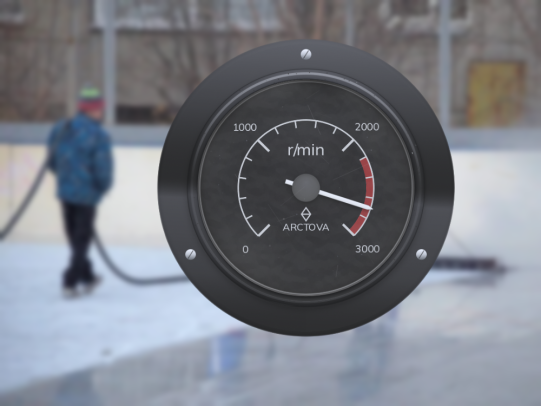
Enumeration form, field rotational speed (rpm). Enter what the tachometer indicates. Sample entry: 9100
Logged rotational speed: 2700
